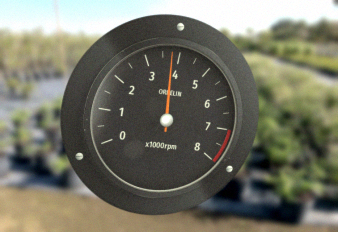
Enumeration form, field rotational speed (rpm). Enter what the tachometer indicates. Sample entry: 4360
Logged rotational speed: 3750
